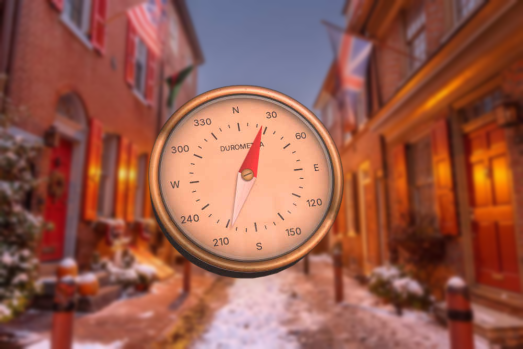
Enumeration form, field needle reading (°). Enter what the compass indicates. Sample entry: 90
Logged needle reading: 25
